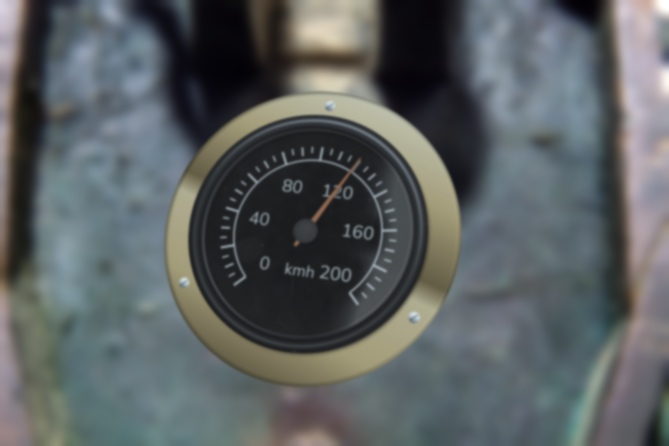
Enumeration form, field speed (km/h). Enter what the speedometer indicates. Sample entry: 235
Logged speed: 120
